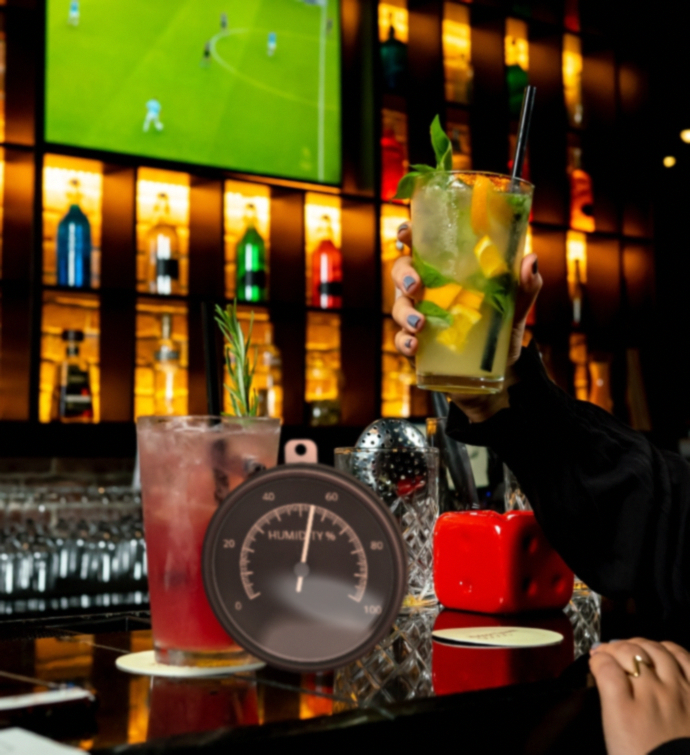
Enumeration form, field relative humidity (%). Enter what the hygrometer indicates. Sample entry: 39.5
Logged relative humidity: 55
